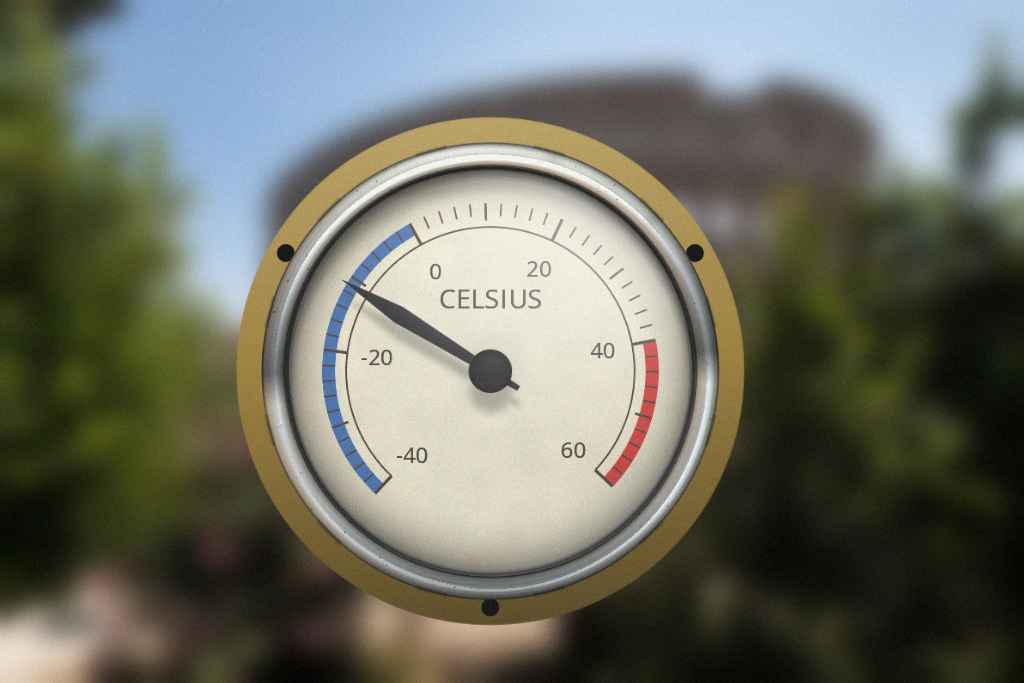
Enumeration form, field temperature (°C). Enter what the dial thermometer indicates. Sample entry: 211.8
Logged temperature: -11
